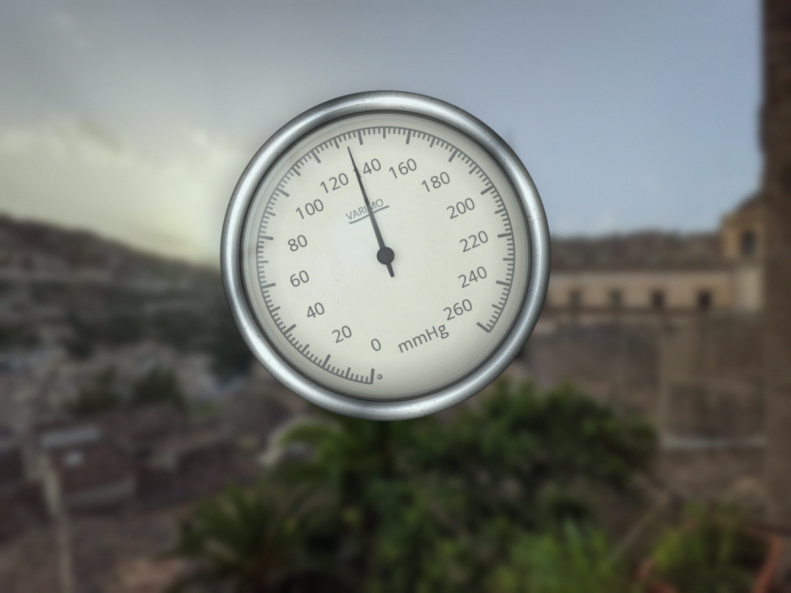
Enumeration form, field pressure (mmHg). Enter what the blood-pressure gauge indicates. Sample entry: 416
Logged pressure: 134
